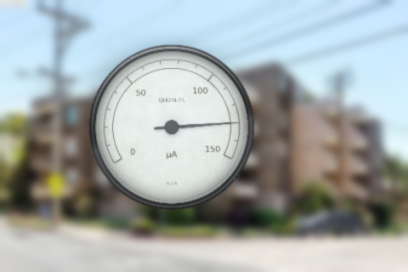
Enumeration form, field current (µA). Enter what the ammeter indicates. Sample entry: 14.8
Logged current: 130
